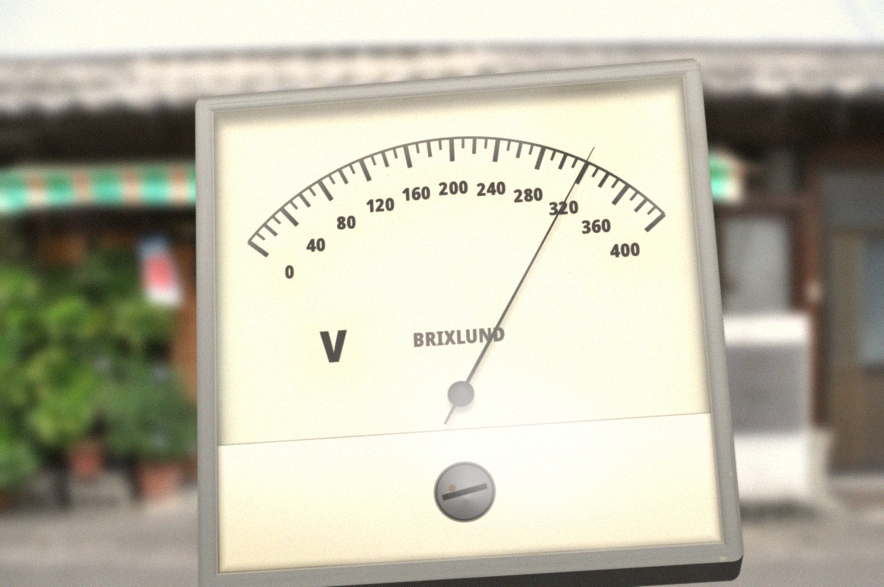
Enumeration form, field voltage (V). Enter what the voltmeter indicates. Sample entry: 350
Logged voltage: 320
